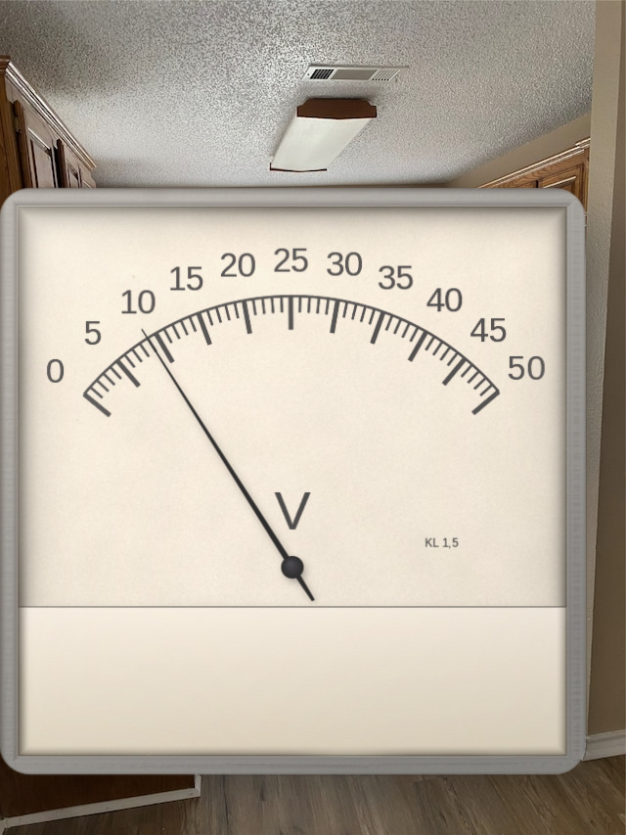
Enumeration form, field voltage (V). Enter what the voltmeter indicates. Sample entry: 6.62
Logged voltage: 9
